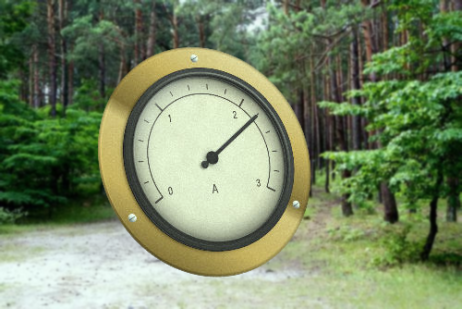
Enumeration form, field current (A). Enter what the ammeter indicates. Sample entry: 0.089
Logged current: 2.2
